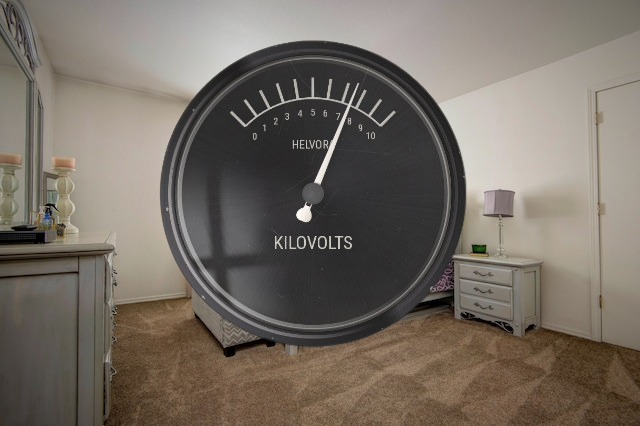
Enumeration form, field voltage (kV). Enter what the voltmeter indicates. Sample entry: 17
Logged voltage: 7.5
